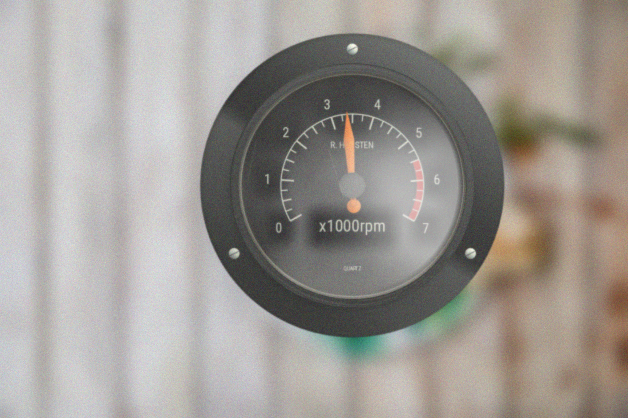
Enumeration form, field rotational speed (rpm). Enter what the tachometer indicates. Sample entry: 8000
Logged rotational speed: 3375
